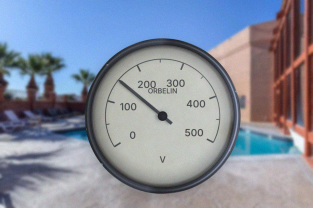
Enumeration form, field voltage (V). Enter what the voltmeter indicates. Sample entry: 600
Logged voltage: 150
